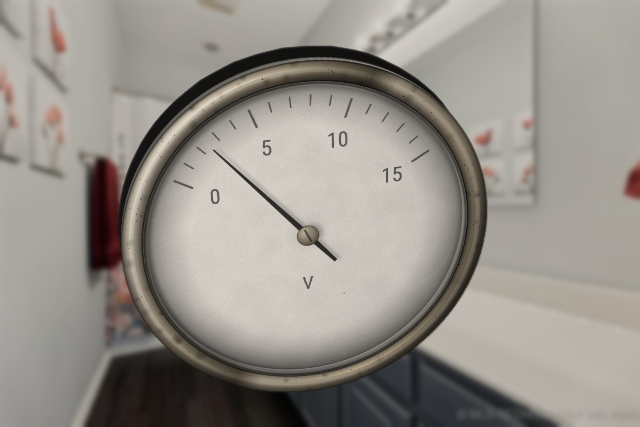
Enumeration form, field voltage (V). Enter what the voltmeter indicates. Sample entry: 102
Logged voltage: 2.5
